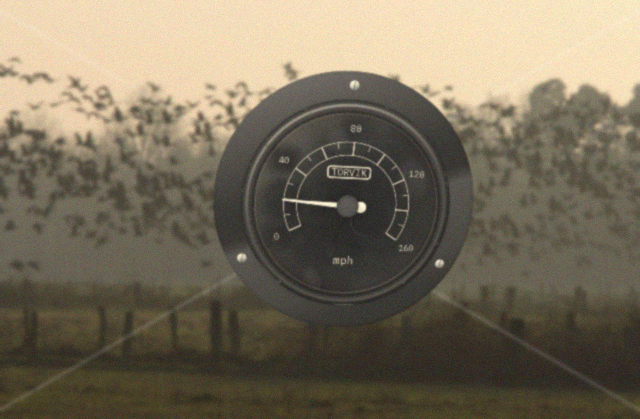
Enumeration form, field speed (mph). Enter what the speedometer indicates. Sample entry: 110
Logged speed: 20
